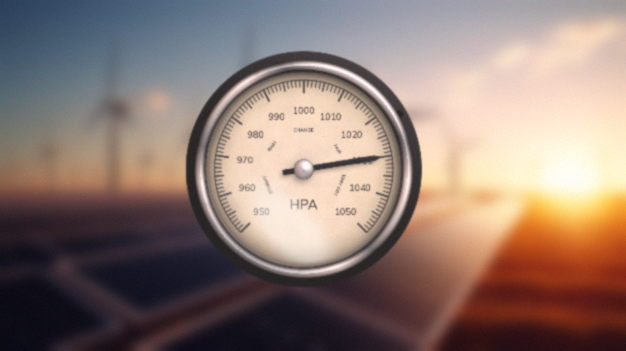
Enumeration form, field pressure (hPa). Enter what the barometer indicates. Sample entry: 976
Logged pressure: 1030
